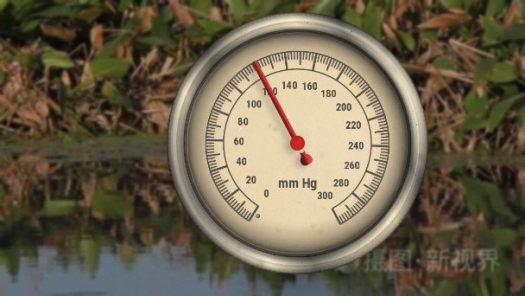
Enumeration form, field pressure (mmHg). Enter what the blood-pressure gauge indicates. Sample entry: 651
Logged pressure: 120
